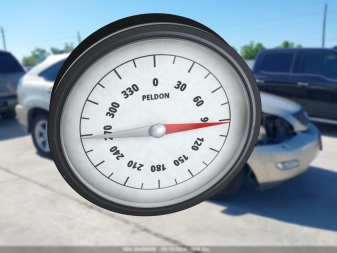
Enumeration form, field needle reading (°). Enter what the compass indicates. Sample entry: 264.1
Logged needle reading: 90
